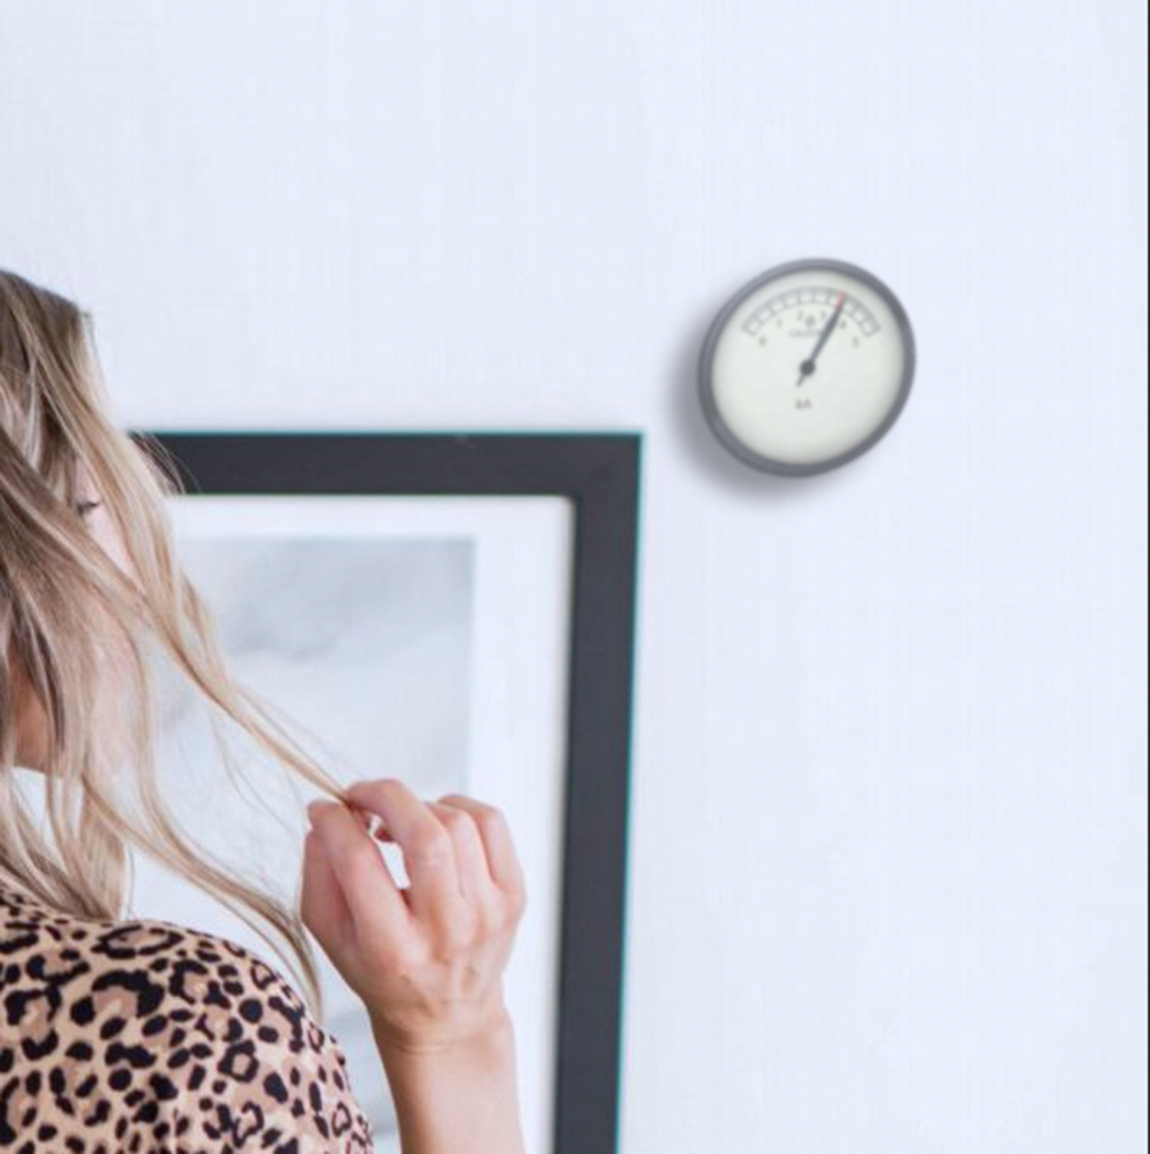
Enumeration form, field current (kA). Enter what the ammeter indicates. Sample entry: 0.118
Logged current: 3.5
